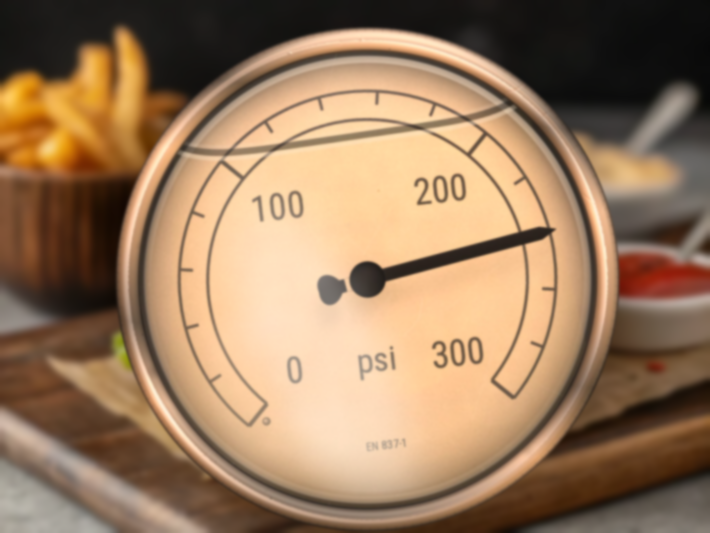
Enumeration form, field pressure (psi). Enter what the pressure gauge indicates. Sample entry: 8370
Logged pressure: 240
